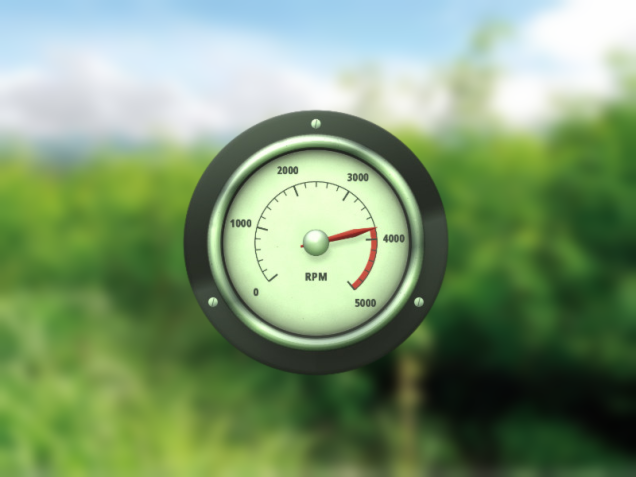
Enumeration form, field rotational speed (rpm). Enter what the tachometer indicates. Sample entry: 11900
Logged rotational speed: 3800
